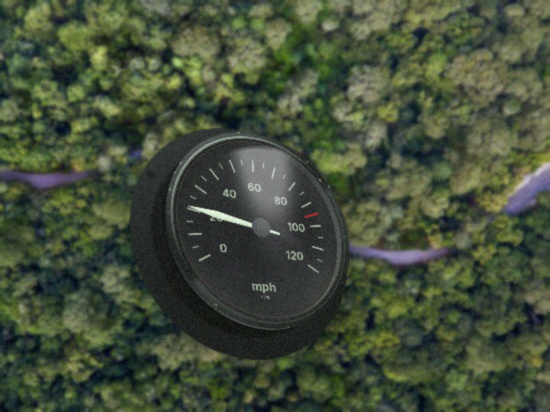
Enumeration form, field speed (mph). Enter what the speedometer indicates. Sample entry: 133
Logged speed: 20
